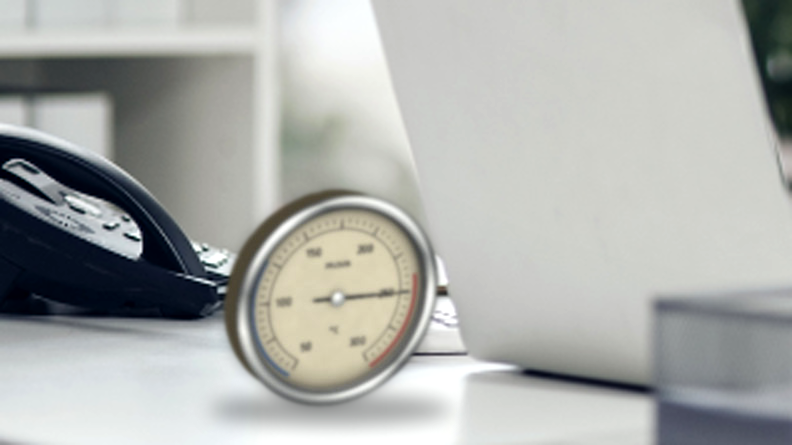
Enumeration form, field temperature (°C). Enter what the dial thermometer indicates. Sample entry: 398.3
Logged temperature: 250
